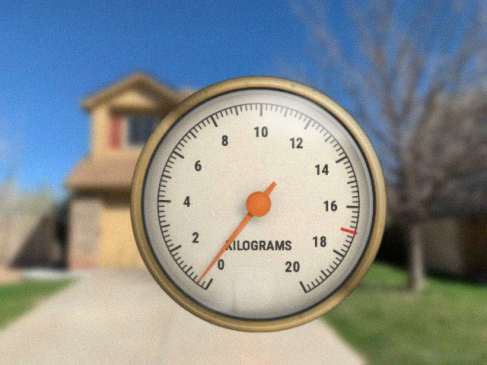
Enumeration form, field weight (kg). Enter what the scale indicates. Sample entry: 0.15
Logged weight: 0.4
